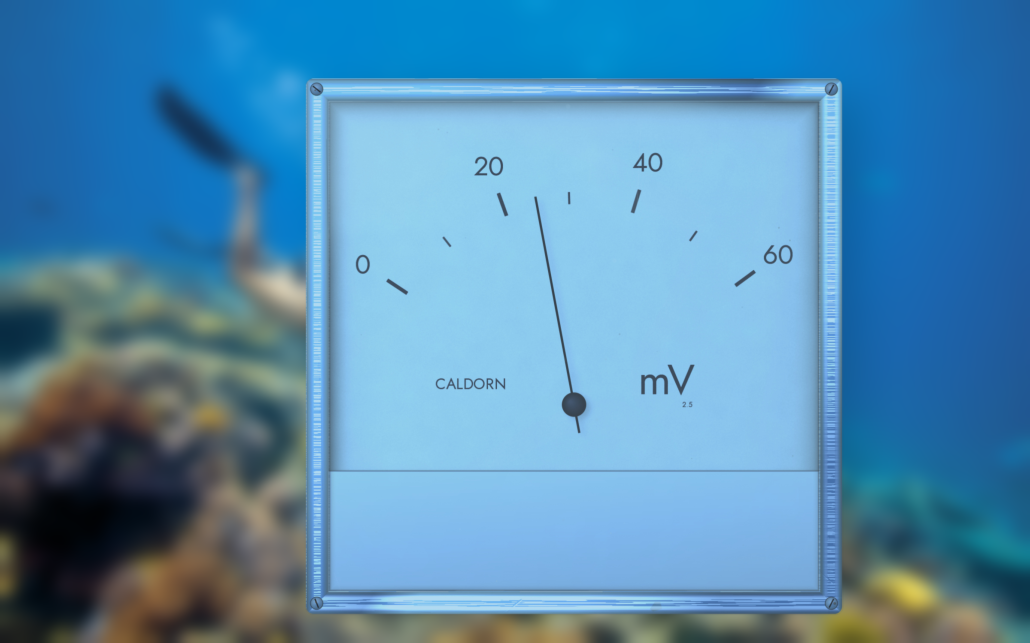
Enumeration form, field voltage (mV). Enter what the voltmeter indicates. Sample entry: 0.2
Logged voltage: 25
